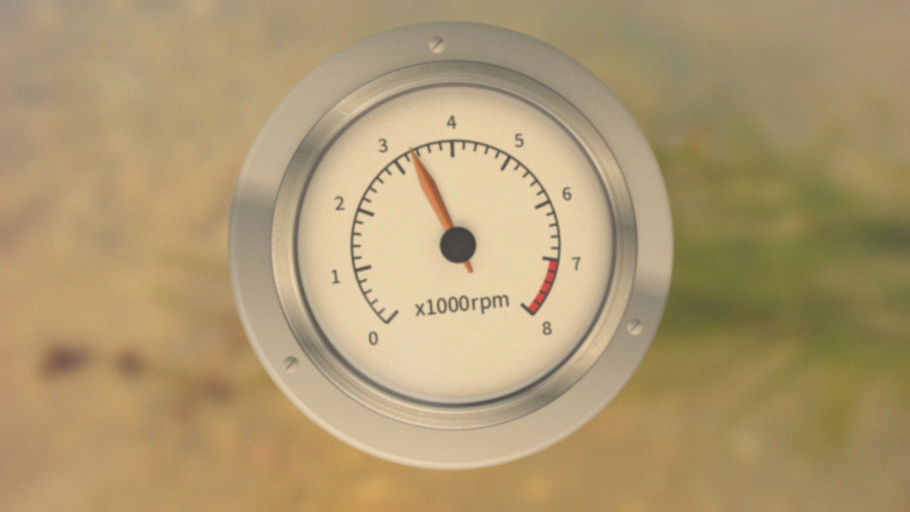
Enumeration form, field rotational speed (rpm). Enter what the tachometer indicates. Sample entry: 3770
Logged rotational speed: 3300
